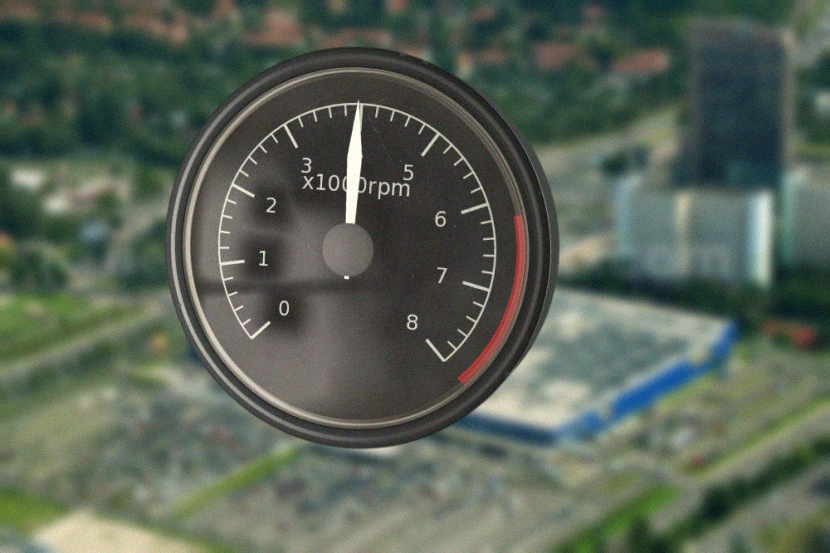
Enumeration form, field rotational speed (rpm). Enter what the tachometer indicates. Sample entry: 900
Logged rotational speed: 4000
